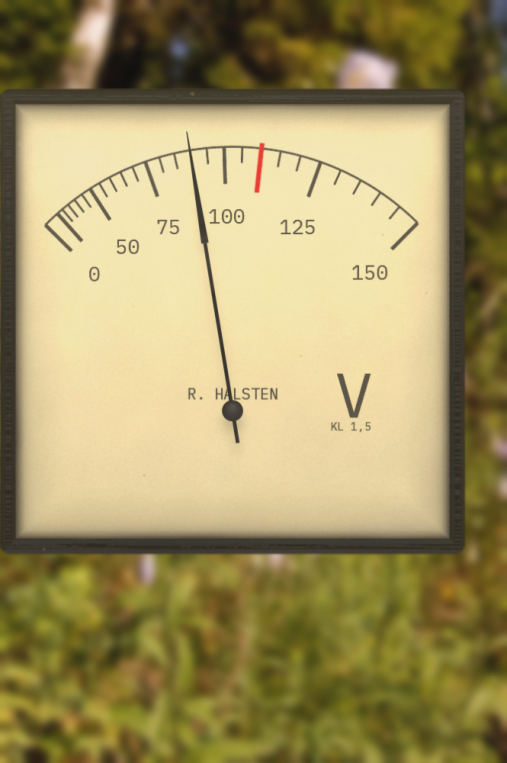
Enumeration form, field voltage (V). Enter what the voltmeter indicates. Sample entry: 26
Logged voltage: 90
